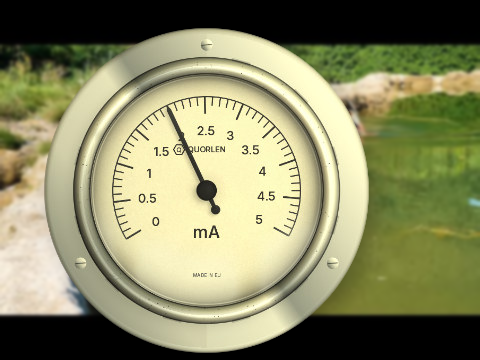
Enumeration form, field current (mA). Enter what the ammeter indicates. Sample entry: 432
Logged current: 2
